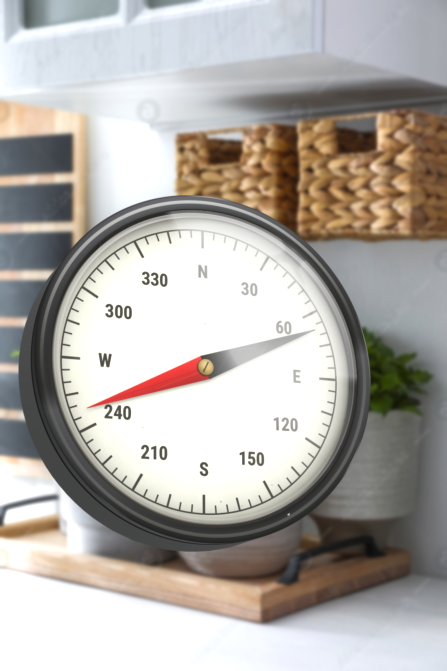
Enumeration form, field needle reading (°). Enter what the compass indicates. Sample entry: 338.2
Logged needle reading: 247.5
